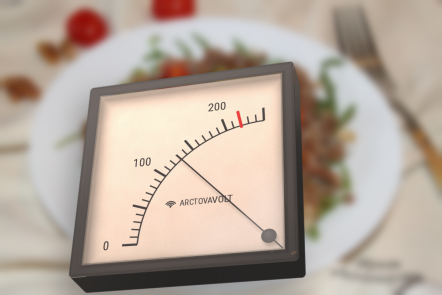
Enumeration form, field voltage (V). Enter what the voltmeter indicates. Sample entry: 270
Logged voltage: 130
